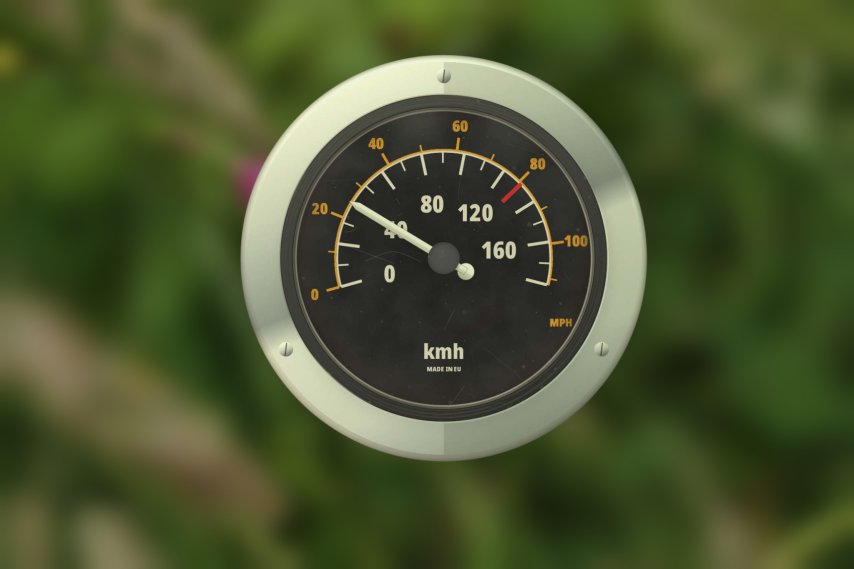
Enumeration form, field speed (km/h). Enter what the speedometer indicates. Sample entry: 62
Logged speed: 40
